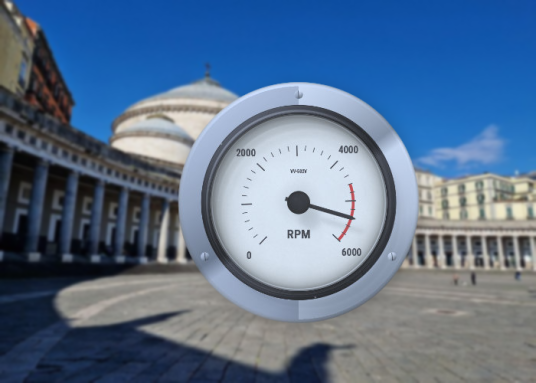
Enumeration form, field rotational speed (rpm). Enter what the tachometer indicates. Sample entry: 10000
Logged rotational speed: 5400
